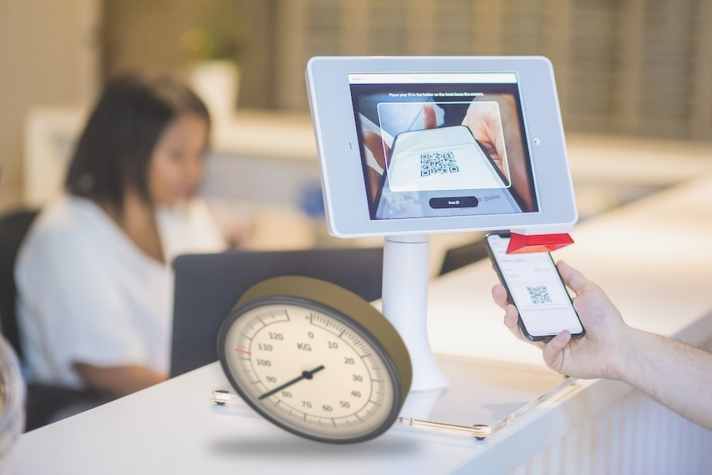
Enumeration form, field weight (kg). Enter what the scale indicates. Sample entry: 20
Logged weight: 85
